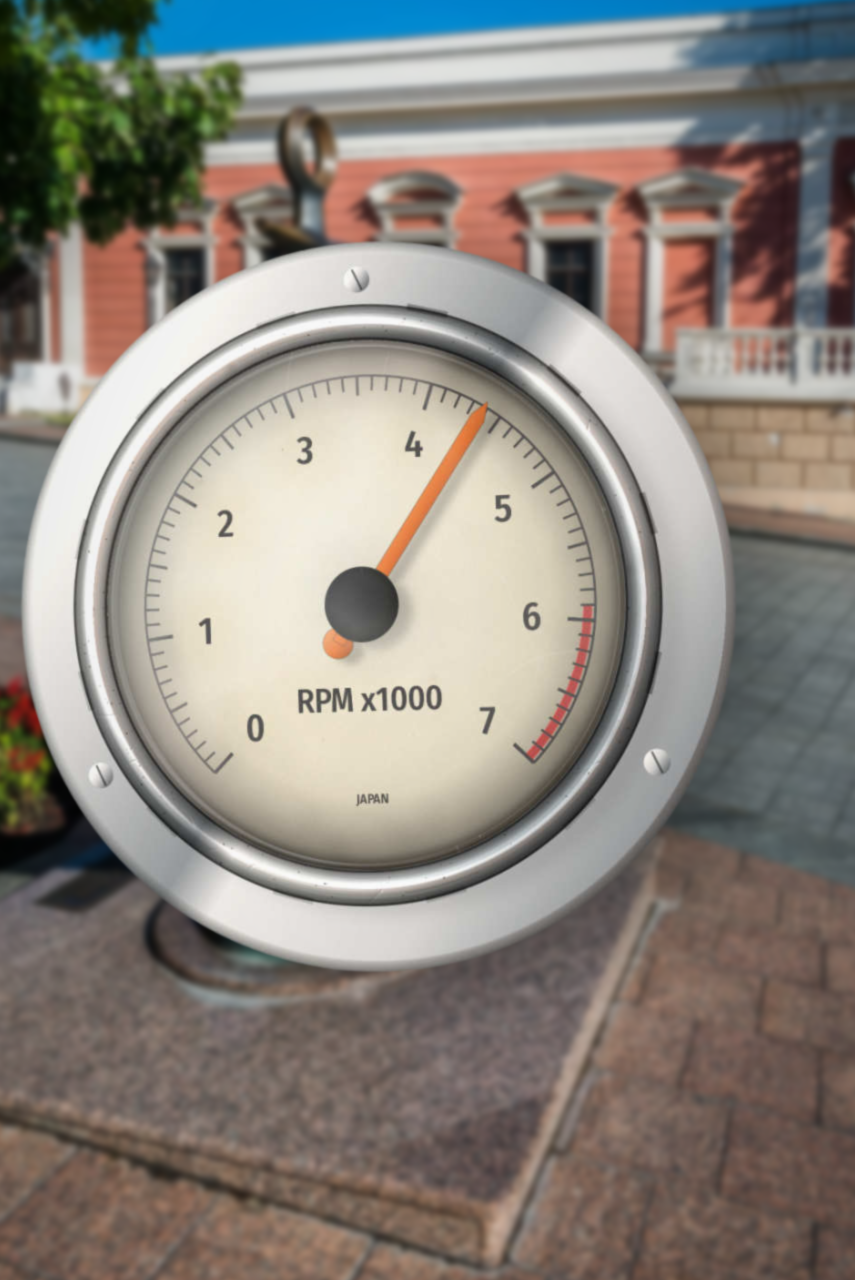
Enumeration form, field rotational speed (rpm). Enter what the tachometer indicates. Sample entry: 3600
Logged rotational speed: 4400
